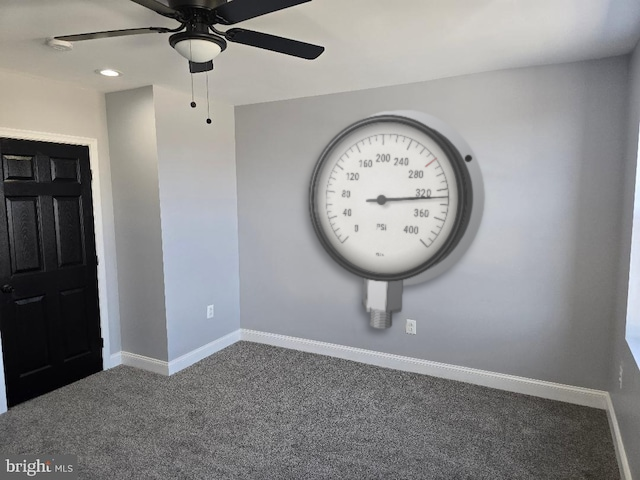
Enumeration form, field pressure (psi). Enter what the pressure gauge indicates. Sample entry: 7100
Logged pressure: 330
